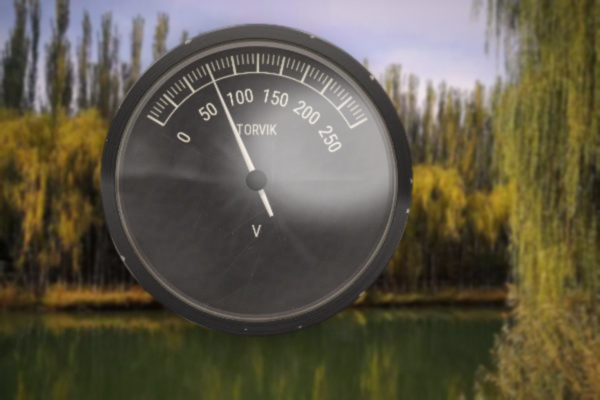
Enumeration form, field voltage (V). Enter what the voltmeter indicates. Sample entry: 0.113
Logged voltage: 75
